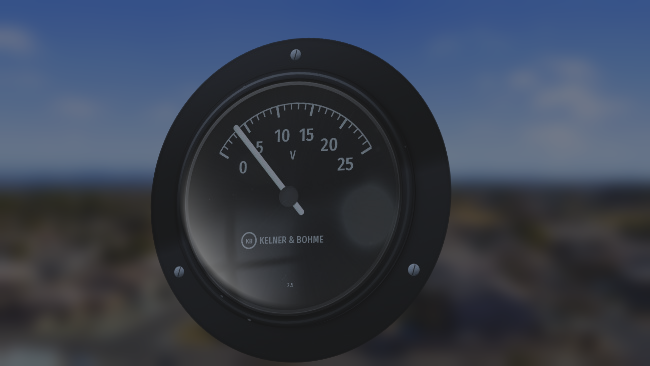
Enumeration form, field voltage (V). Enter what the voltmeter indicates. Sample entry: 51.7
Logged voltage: 4
